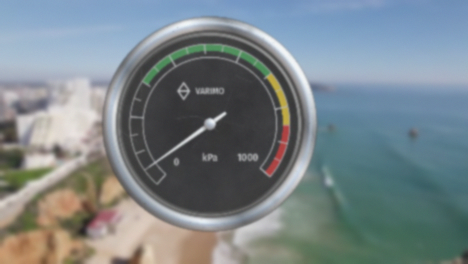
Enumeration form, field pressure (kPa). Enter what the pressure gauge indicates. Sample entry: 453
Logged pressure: 50
